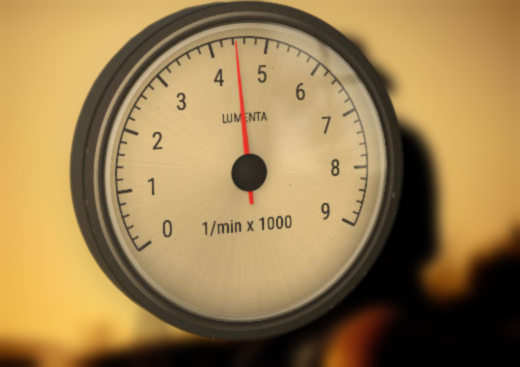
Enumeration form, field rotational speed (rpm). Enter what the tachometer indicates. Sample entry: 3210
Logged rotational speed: 4400
